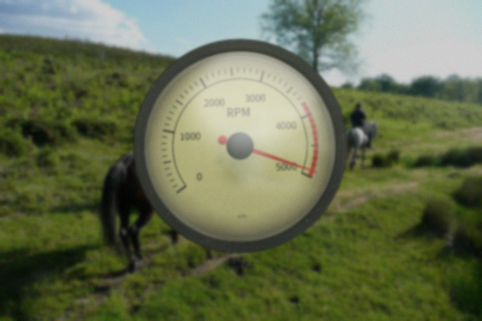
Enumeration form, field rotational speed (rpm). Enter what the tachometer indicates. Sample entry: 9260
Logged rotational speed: 4900
